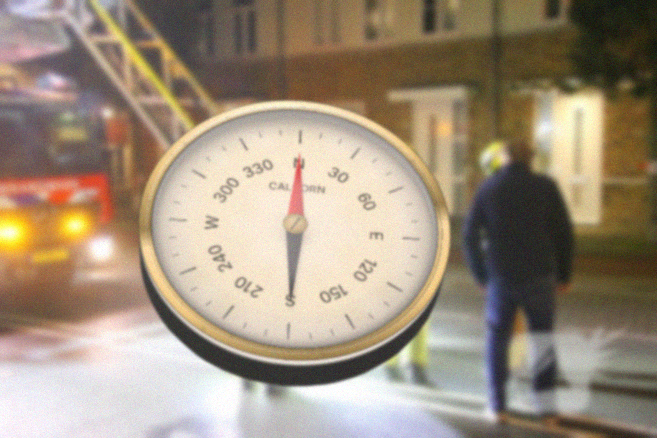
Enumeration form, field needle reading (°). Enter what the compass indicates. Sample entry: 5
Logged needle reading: 0
